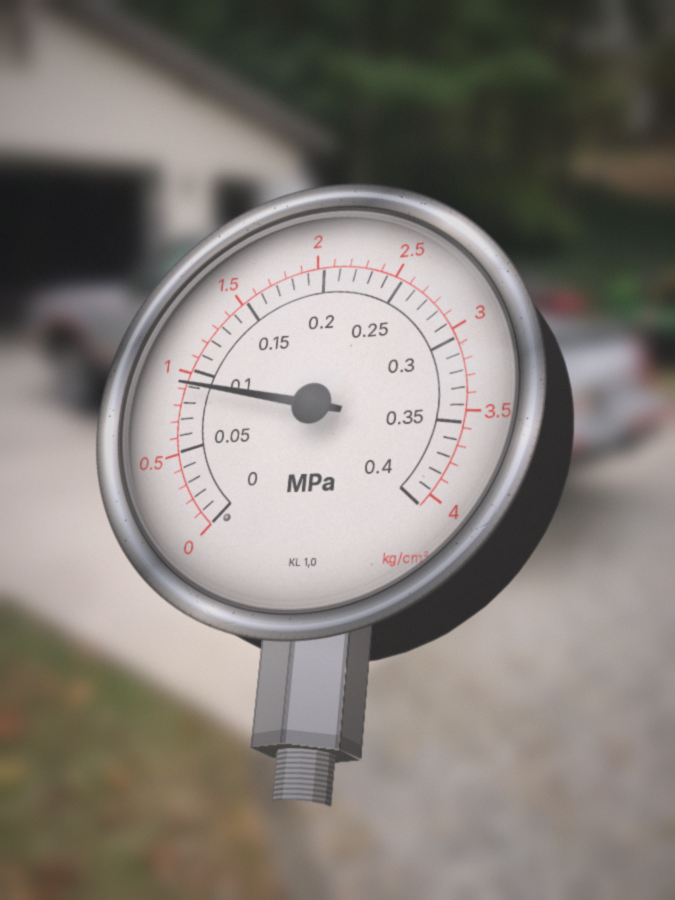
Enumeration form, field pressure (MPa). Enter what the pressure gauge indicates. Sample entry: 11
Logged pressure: 0.09
